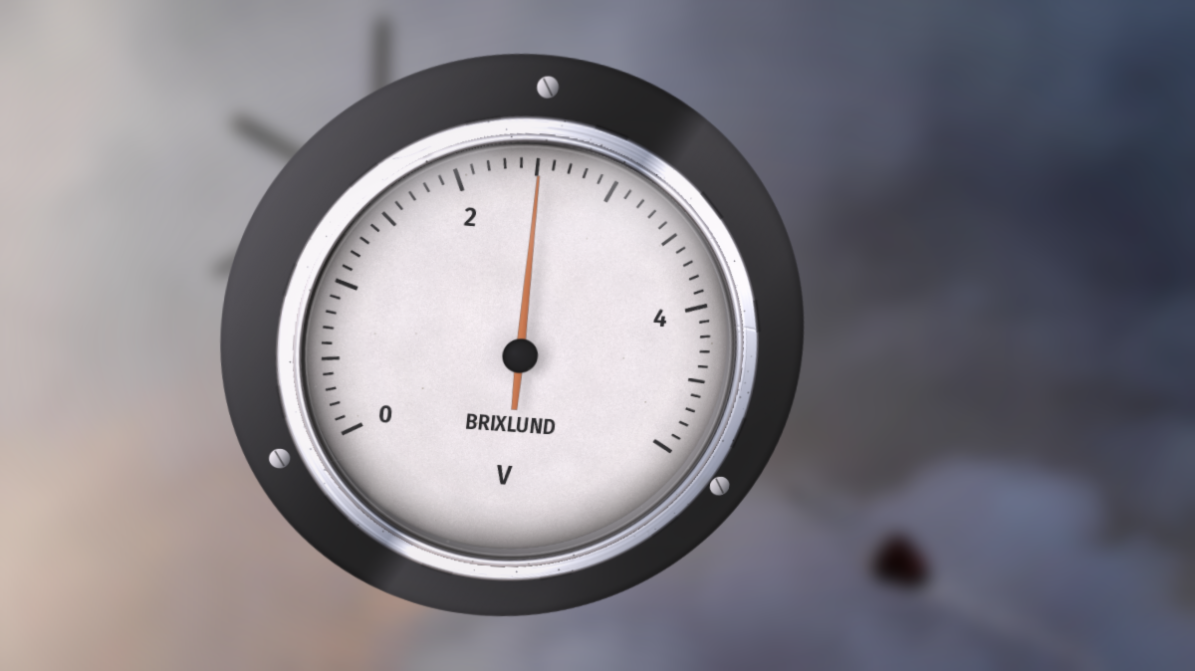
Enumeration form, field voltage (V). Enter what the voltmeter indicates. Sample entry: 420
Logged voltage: 2.5
